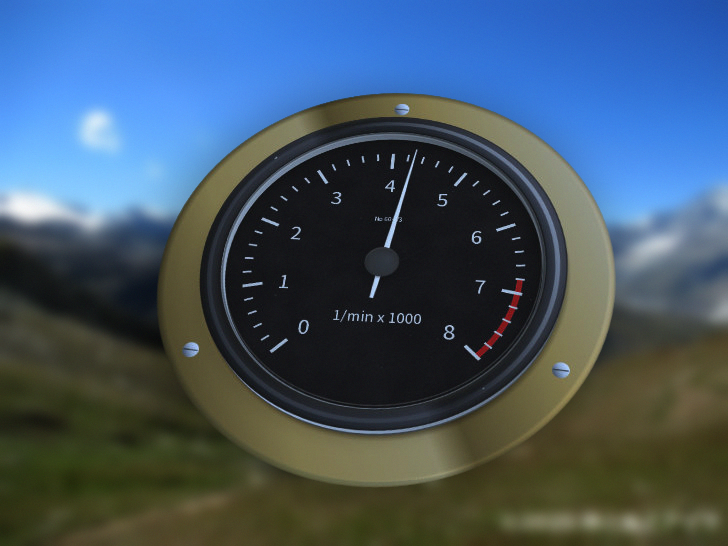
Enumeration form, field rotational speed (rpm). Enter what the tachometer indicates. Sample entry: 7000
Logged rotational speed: 4300
